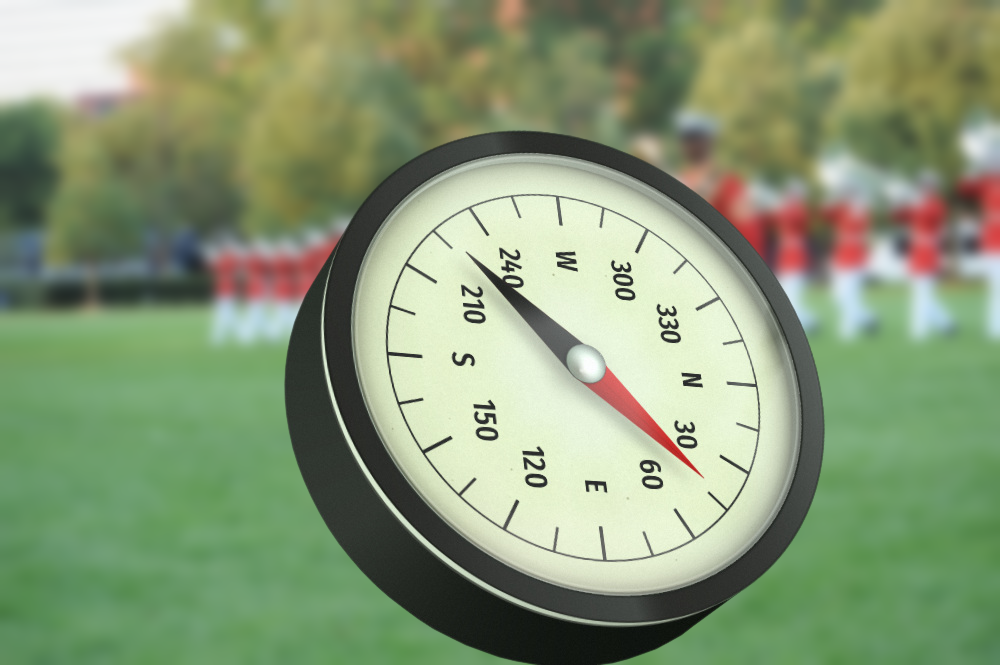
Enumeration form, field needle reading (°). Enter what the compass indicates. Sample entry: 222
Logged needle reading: 45
